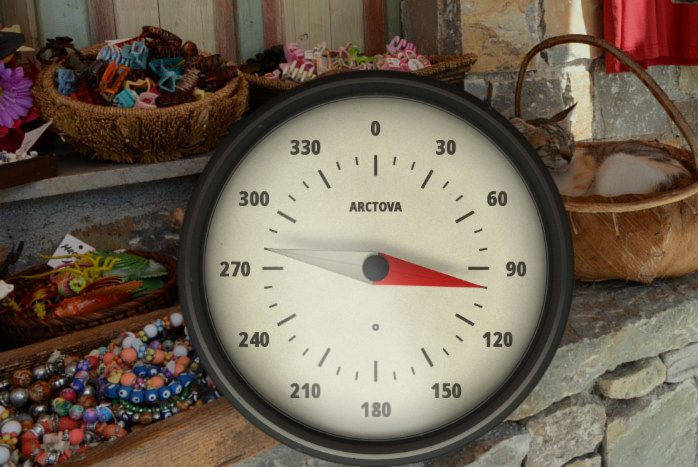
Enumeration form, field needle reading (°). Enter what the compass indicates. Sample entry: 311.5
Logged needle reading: 100
